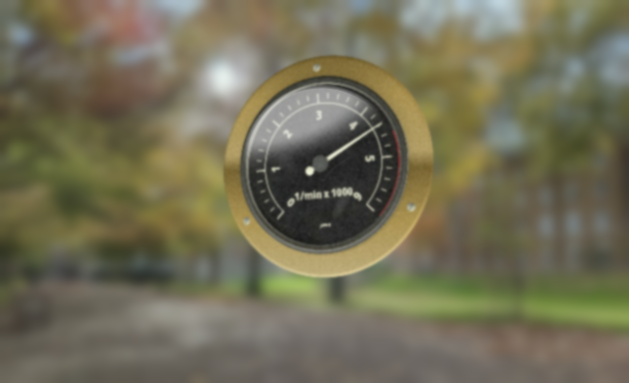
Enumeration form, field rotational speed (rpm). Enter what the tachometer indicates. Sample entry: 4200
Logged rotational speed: 4400
